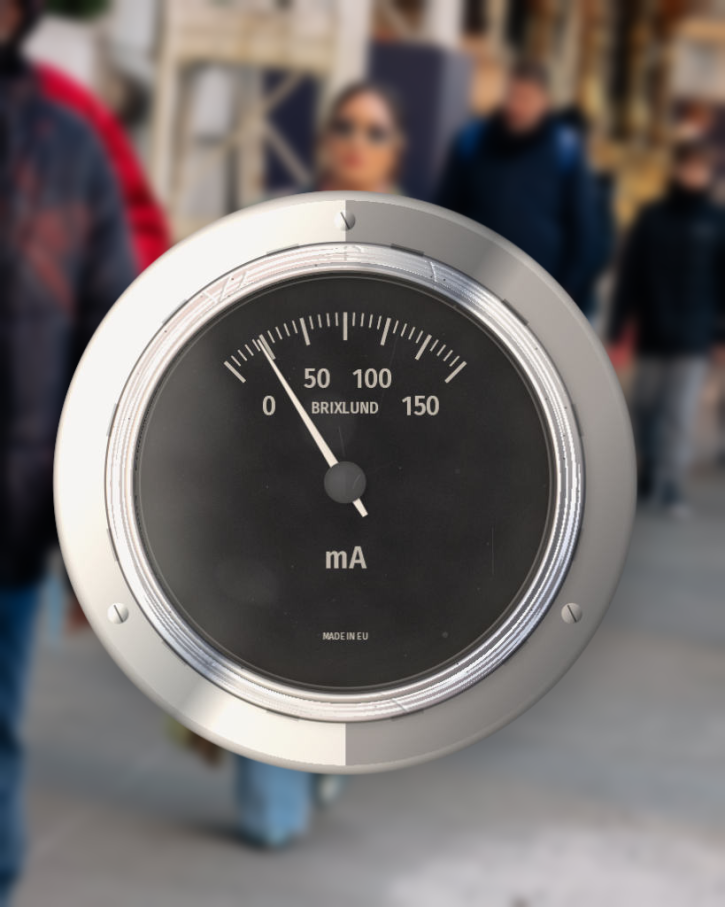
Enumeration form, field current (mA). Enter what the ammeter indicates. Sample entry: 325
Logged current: 22.5
